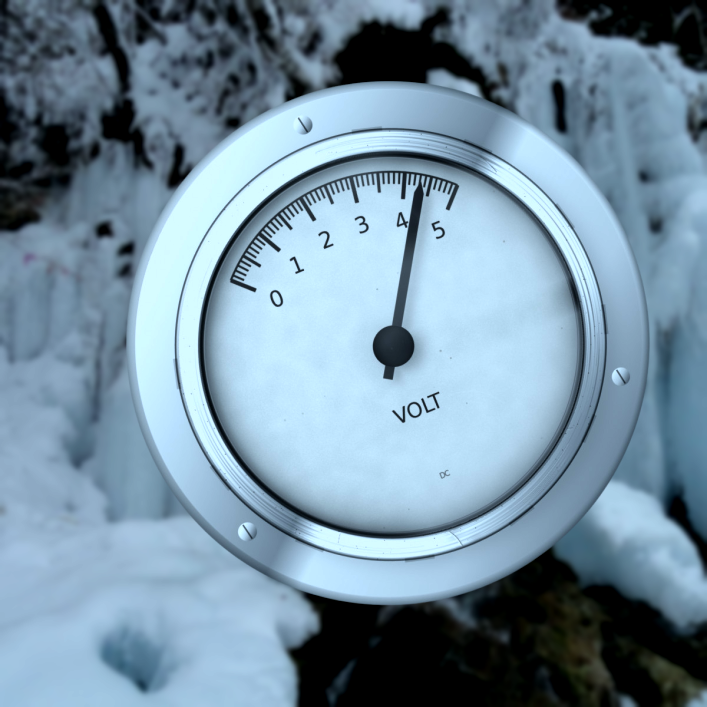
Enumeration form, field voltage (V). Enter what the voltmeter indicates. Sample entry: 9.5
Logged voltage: 4.3
